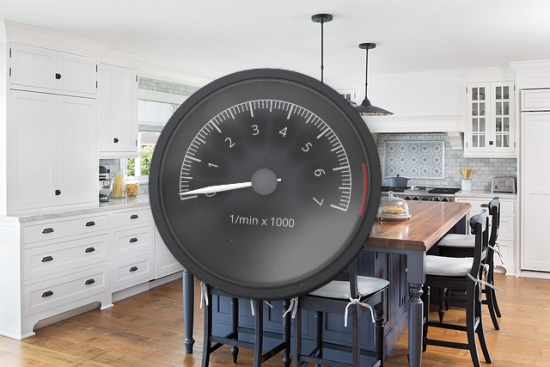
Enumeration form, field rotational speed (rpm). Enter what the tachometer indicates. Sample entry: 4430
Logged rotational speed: 100
